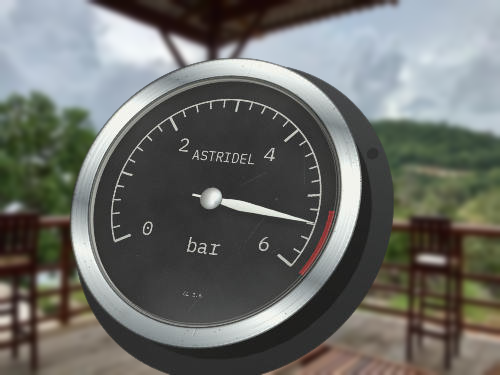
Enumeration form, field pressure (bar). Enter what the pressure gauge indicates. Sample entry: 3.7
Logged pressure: 5.4
